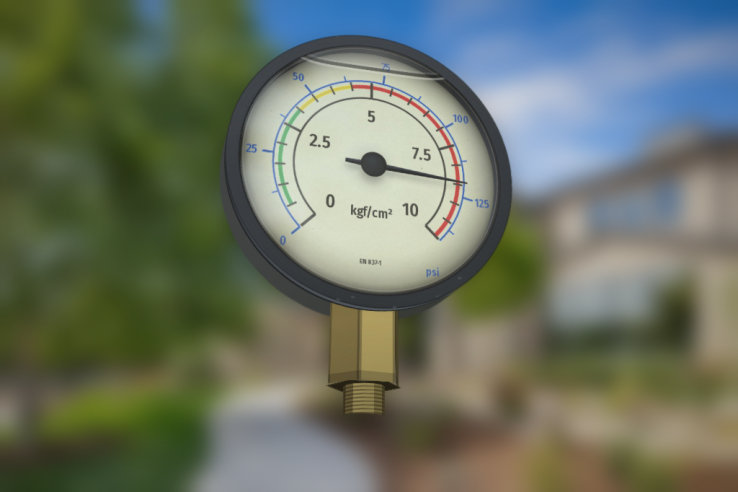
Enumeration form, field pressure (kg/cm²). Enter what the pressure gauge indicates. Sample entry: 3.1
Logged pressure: 8.5
